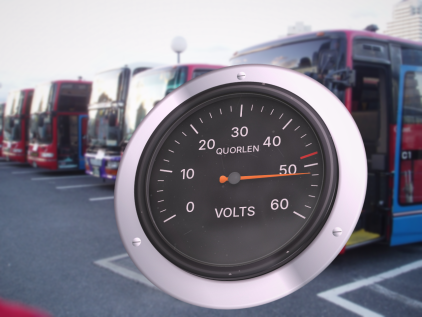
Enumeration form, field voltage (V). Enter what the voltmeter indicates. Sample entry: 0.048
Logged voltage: 52
